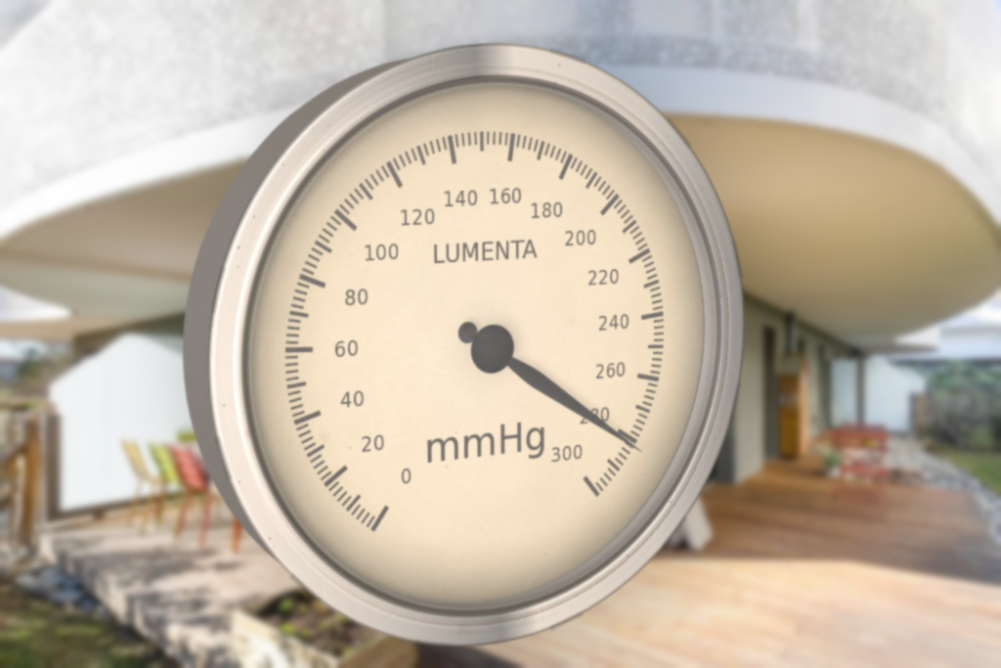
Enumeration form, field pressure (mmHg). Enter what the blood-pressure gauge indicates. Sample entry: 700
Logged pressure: 282
